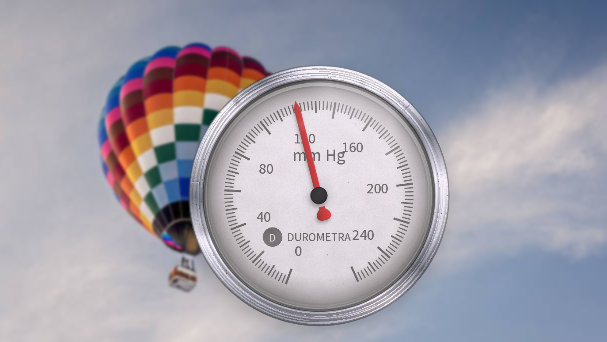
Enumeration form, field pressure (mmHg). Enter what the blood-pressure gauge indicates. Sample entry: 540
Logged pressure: 120
